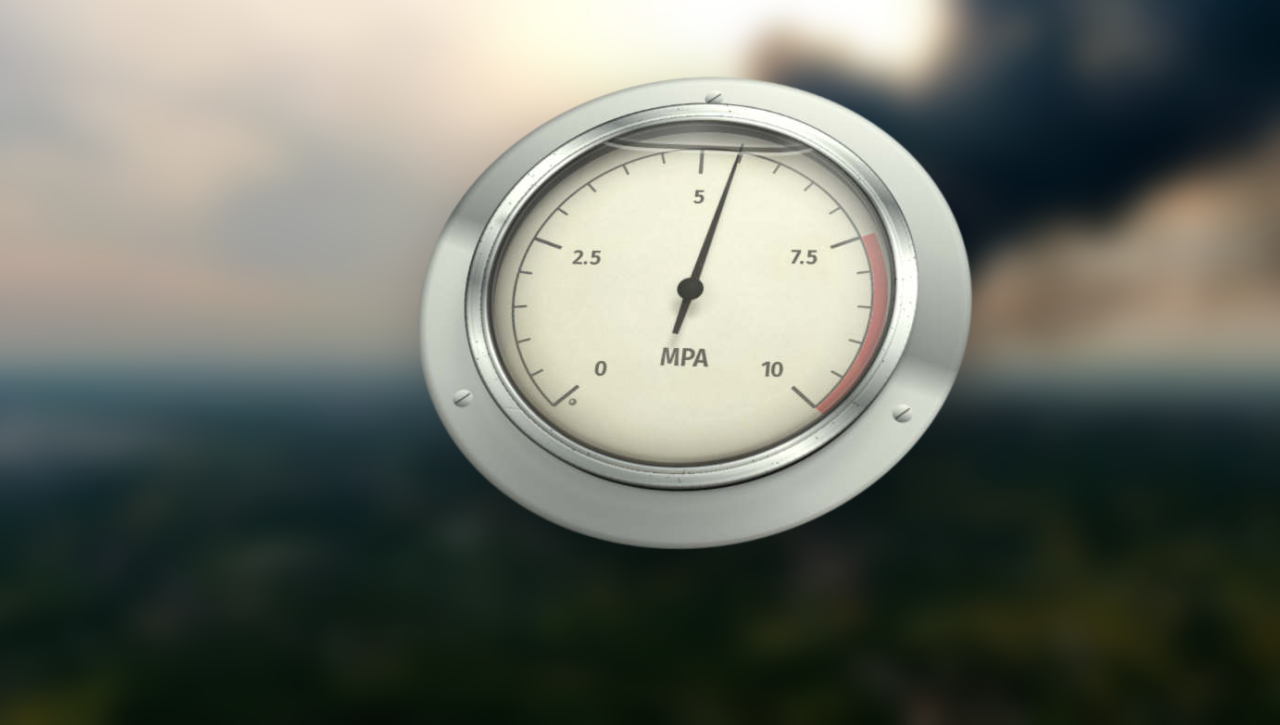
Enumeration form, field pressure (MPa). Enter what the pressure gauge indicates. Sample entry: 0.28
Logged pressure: 5.5
